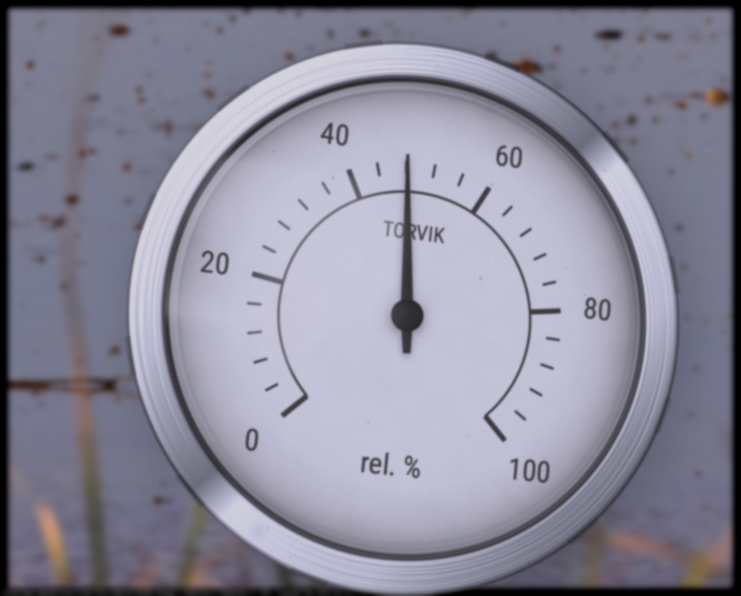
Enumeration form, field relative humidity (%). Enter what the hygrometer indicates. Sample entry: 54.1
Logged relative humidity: 48
